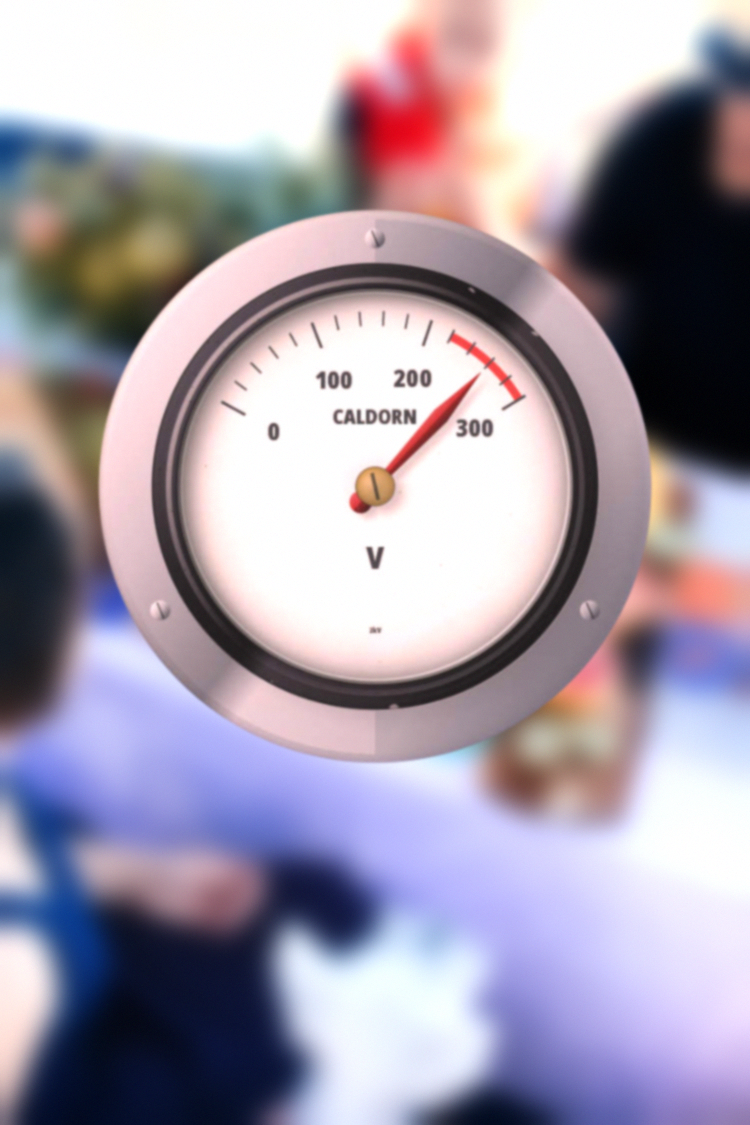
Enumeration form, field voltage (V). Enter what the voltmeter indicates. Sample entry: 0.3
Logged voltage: 260
